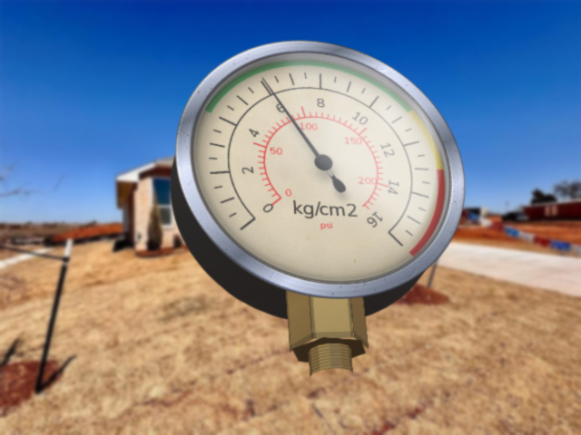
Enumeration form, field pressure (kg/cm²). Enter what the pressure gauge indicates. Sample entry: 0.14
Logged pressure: 6
